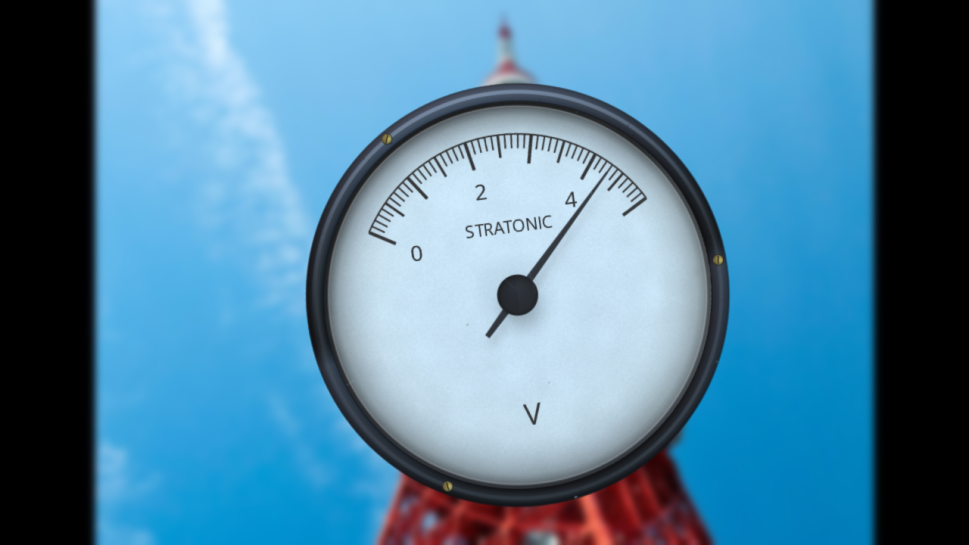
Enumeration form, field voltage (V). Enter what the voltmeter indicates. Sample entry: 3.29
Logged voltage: 4.3
